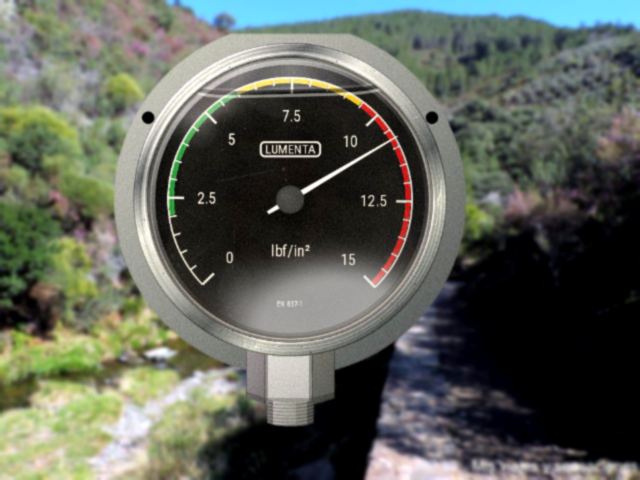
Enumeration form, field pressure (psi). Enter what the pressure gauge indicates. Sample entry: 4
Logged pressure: 10.75
